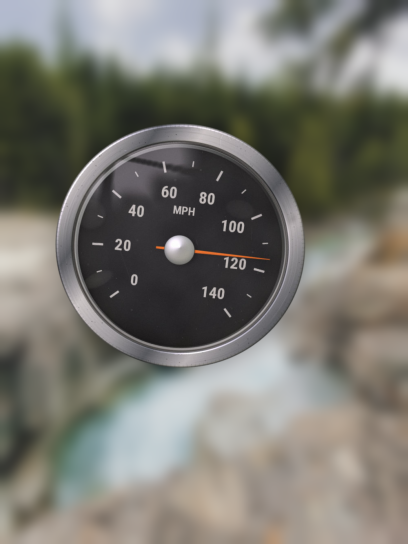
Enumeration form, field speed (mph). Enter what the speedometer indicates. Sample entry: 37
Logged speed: 115
